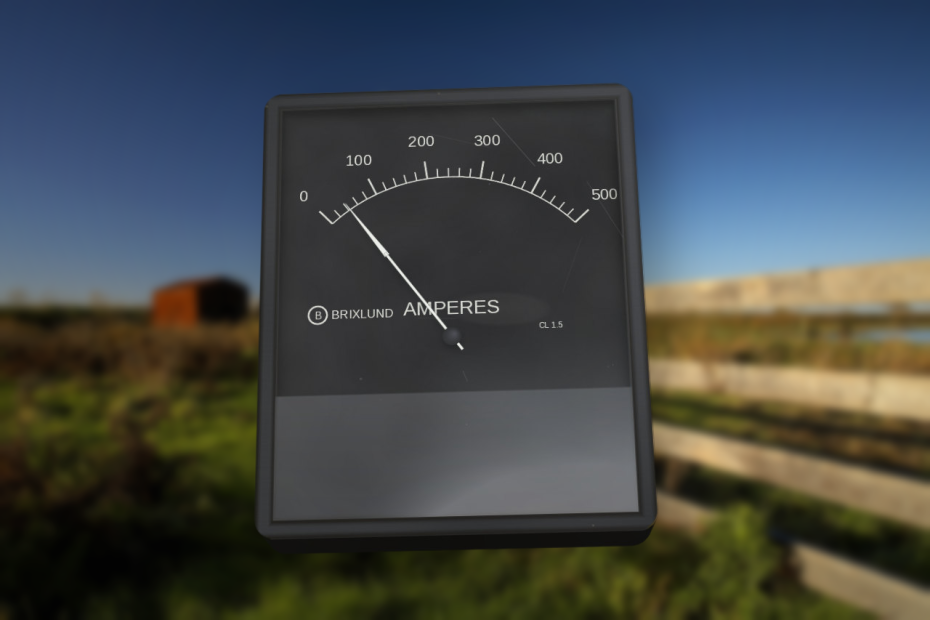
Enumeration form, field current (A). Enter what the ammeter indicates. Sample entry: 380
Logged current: 40
